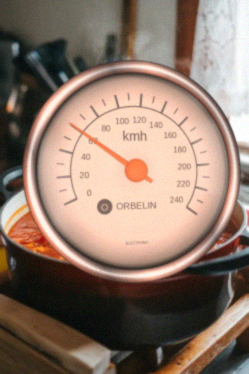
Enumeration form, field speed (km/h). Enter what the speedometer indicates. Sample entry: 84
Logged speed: 60
